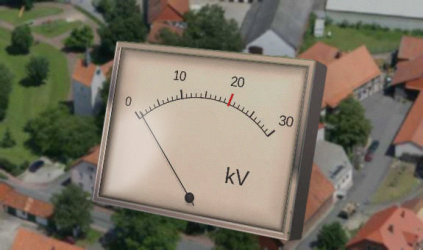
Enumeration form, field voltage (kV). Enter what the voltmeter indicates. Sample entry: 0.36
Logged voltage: 1
